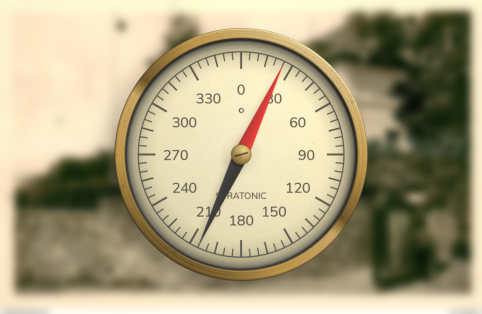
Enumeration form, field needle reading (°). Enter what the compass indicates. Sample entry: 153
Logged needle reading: 25
